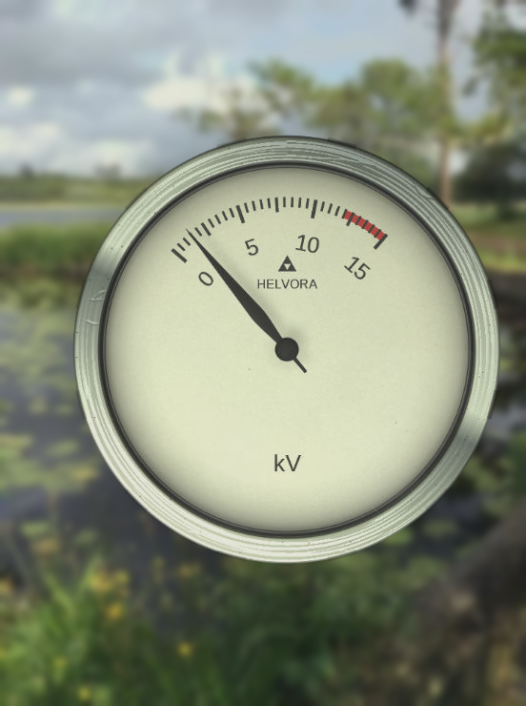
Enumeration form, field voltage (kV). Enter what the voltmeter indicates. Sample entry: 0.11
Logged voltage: 1.5
